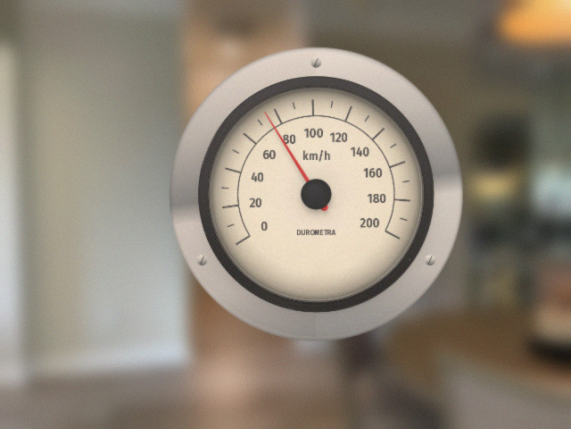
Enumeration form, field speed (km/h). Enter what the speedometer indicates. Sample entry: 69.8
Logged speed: 75
